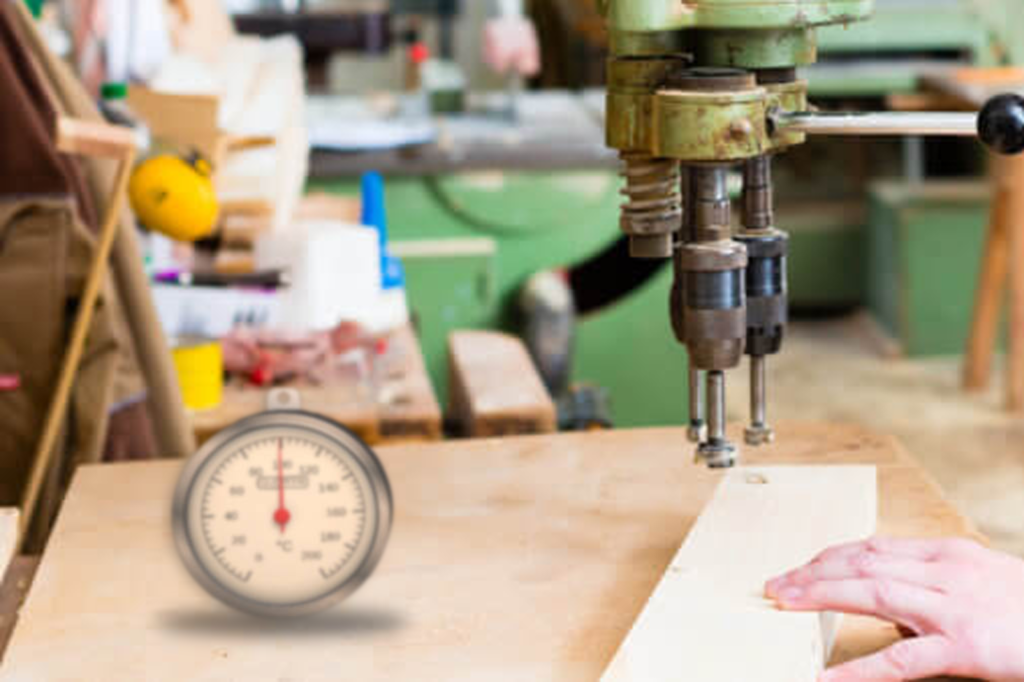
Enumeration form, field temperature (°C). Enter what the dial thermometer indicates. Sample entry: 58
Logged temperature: 100
